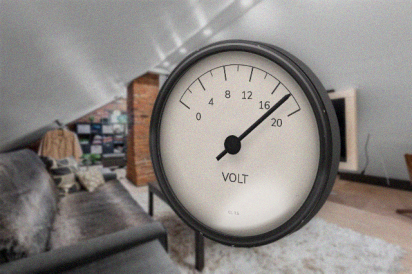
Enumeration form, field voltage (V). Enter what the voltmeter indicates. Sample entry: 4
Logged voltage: 18
